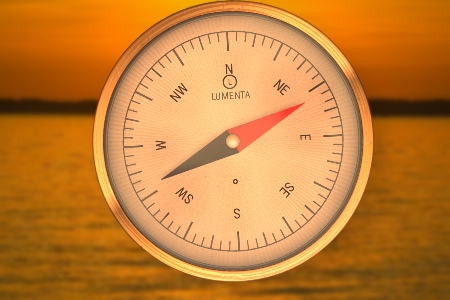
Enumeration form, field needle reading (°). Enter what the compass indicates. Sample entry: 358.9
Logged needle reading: 65
